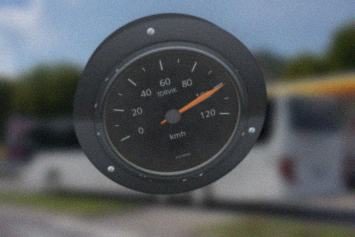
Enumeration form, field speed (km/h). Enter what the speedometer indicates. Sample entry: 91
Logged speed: 100
